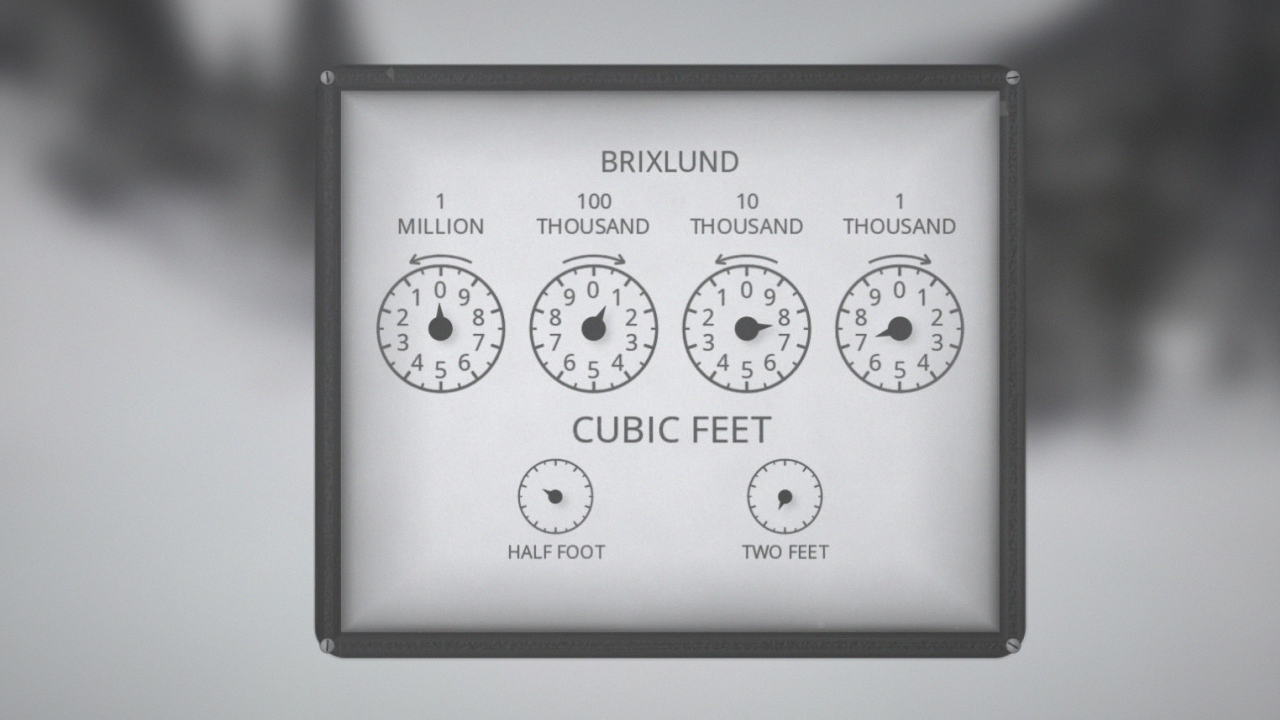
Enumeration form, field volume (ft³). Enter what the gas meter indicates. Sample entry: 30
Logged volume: 7700
